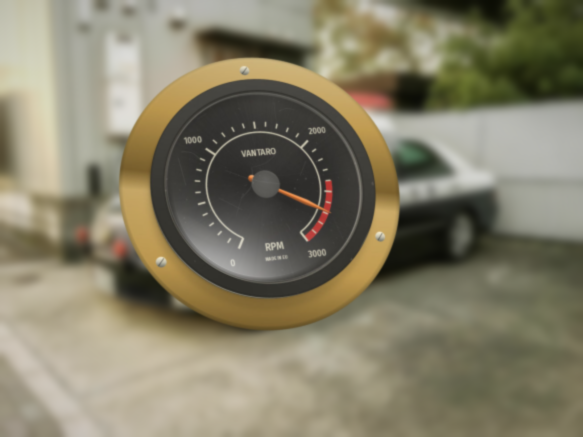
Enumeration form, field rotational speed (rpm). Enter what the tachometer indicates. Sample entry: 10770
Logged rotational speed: 2700
